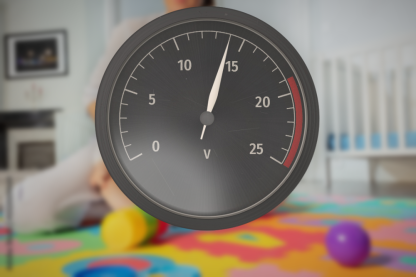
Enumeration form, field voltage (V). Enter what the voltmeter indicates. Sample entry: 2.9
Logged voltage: 14
